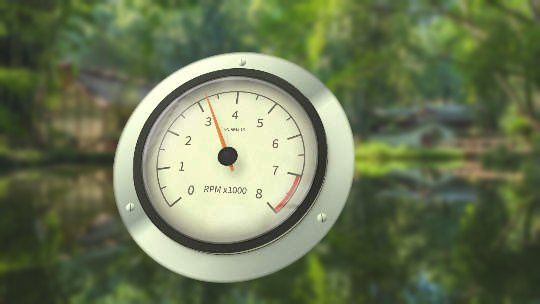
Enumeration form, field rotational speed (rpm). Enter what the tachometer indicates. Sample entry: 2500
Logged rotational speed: 3250
